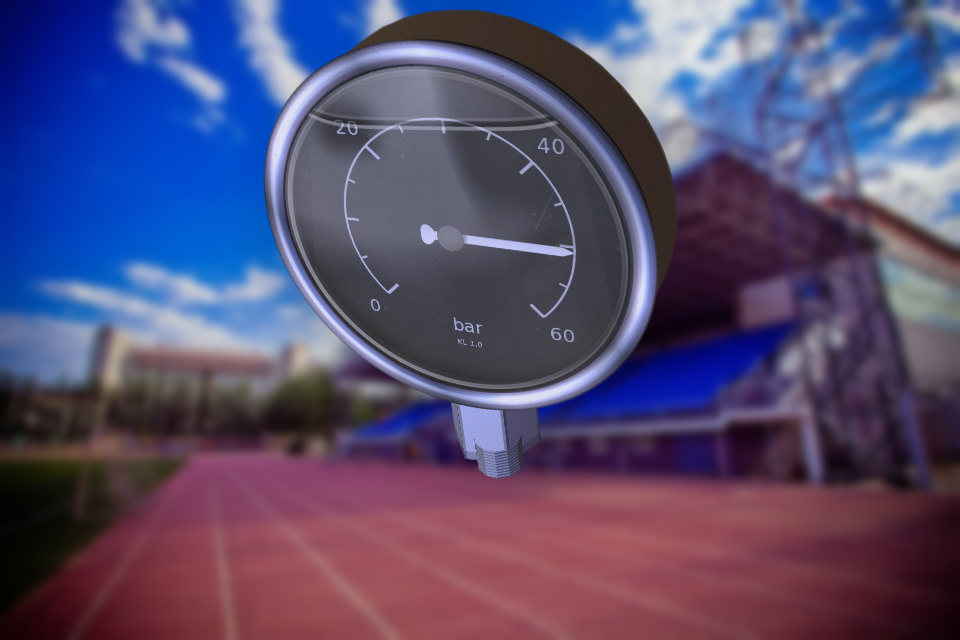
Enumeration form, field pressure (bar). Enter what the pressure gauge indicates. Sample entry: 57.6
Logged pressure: 50
